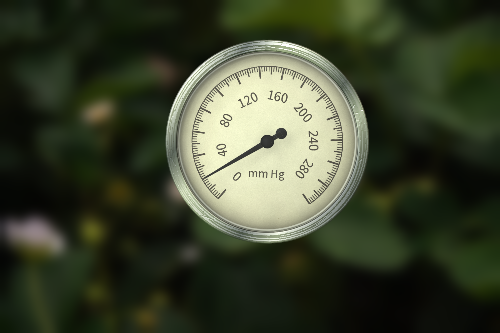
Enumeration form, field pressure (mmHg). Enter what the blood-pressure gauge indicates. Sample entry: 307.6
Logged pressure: 20
